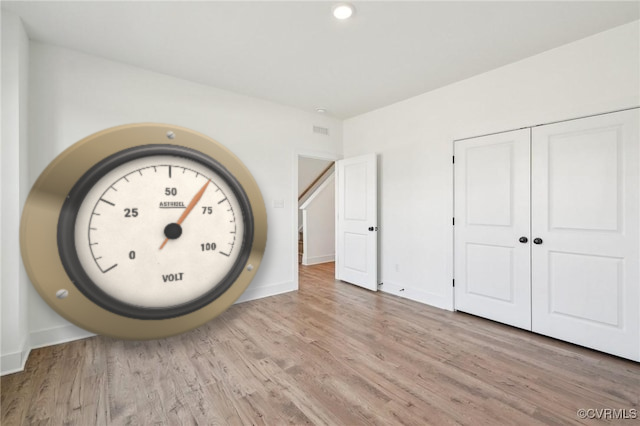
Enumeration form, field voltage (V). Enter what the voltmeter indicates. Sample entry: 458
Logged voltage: 65
